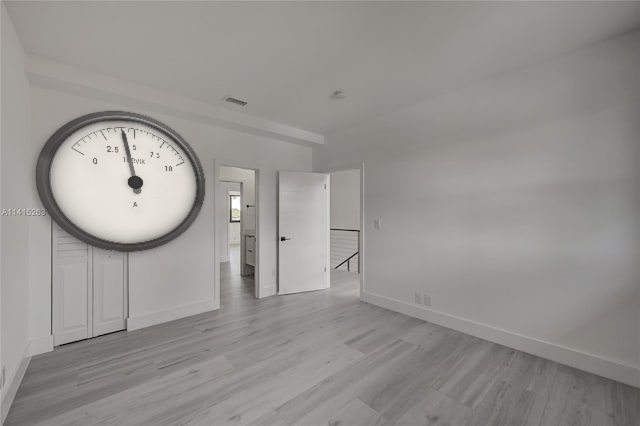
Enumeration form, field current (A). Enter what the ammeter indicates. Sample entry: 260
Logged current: 4
